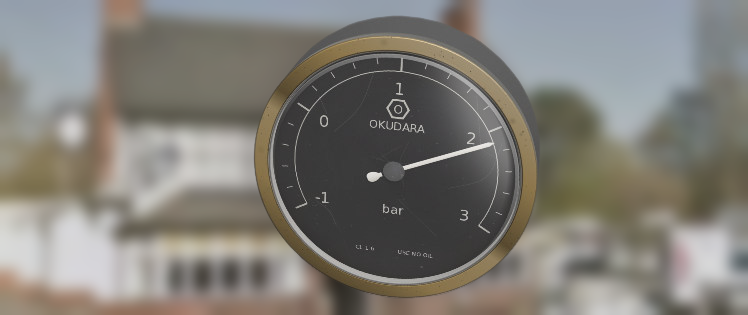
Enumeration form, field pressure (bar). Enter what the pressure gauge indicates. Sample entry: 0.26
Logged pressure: 2.1
